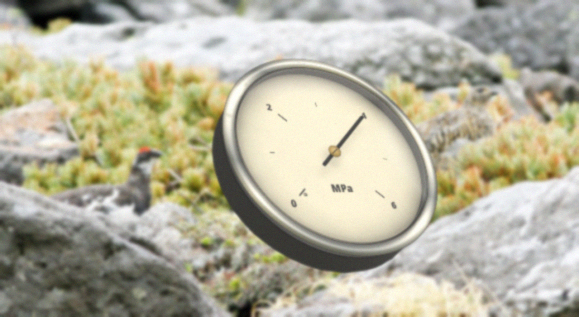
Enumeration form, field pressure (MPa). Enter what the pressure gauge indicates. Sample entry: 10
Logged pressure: 4
